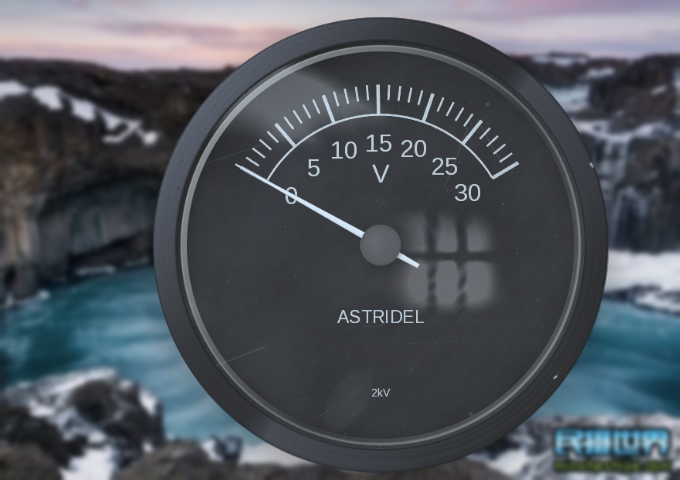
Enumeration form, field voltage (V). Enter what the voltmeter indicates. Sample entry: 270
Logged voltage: 0
